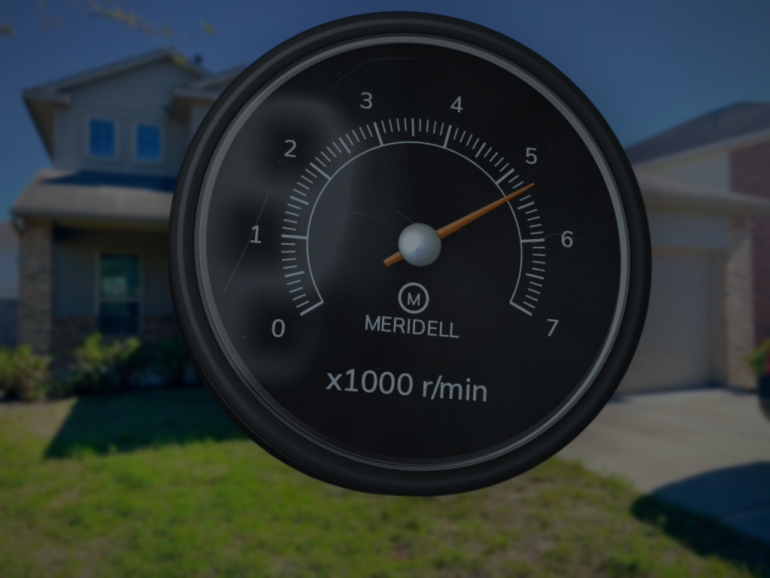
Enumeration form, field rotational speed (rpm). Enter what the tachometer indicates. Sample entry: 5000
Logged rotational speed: 5300
